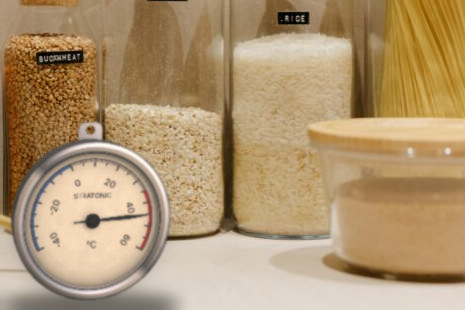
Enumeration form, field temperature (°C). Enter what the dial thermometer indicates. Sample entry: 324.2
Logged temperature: 45
